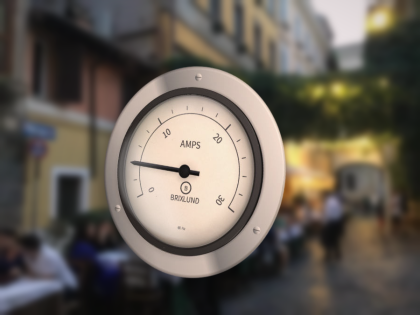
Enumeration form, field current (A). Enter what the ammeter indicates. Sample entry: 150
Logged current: 4
